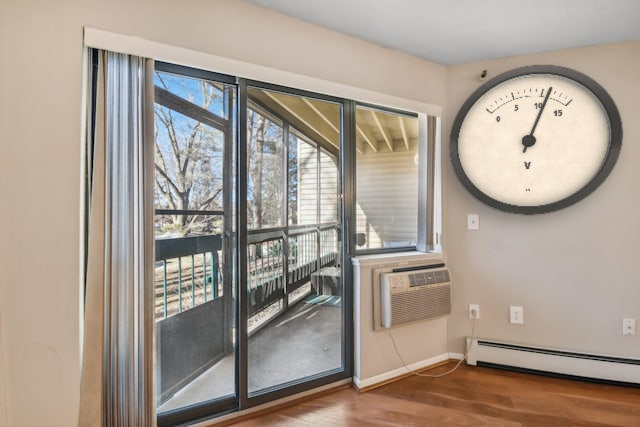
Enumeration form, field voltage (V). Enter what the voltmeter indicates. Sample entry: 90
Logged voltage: 11
